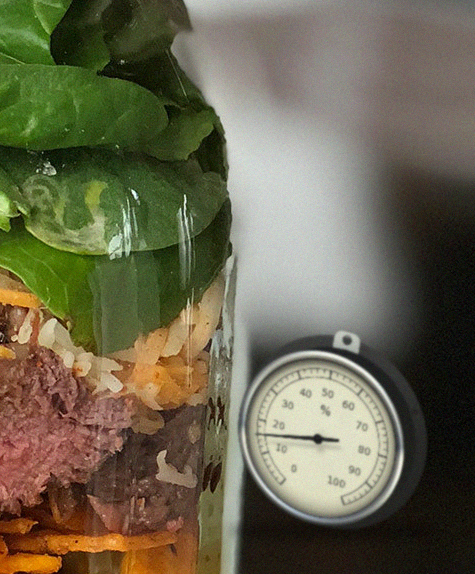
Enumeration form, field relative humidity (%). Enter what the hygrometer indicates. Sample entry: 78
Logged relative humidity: 16
